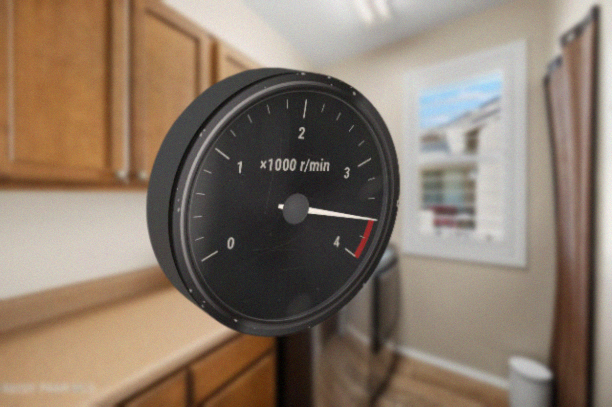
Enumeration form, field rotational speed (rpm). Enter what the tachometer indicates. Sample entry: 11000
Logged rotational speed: 3600
